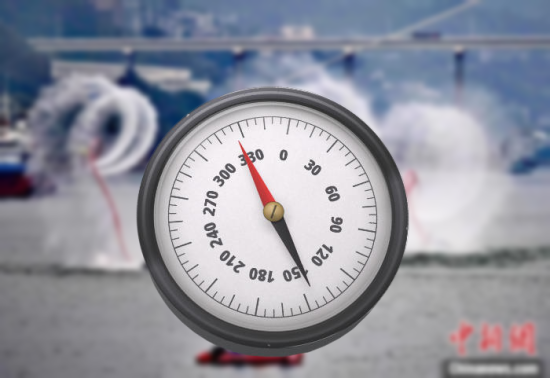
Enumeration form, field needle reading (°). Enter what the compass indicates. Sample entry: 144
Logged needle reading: 325
